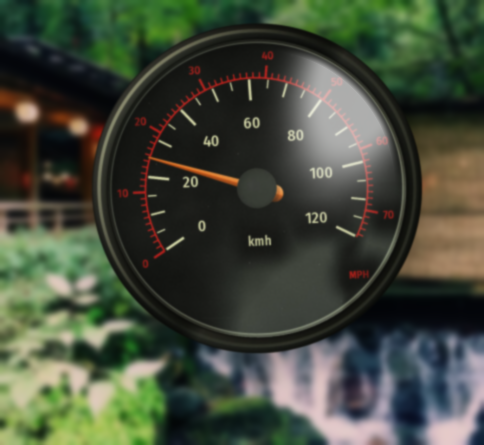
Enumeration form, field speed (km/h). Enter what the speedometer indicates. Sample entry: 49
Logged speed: 25
